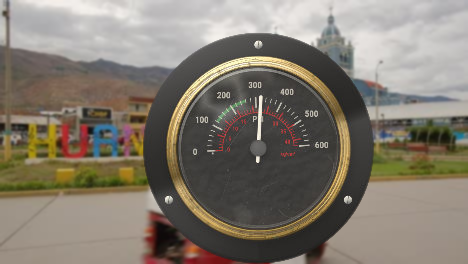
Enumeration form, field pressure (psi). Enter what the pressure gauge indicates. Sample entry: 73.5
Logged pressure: 320
